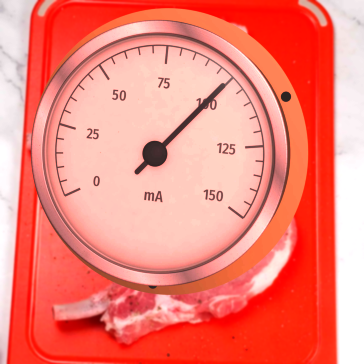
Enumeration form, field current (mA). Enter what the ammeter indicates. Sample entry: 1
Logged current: 100
